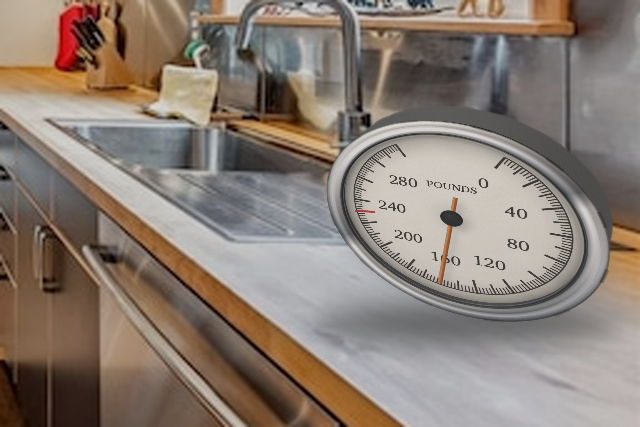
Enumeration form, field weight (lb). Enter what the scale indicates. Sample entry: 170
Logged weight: 160
